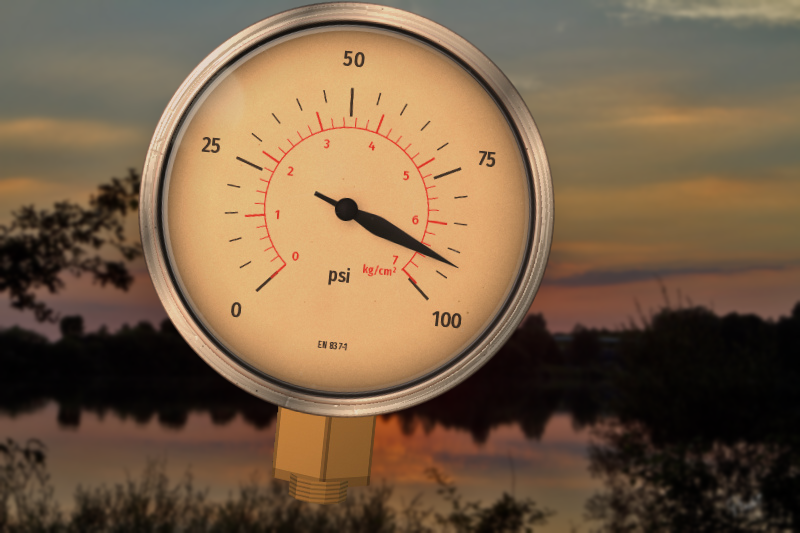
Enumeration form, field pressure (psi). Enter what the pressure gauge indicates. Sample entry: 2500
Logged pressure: 92.5
